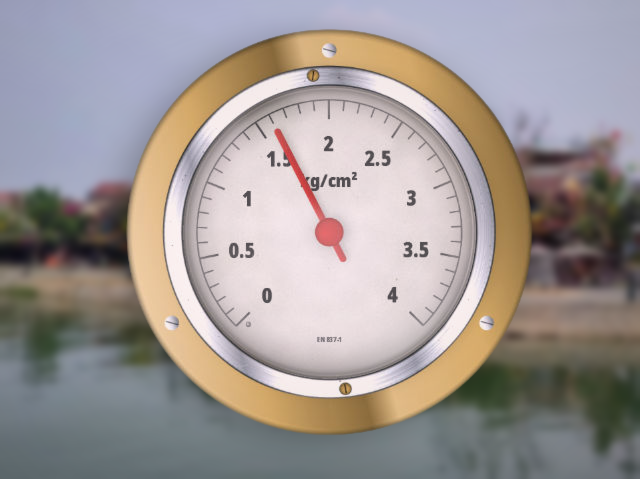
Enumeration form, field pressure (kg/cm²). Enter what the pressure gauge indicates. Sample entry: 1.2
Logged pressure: 1.6
